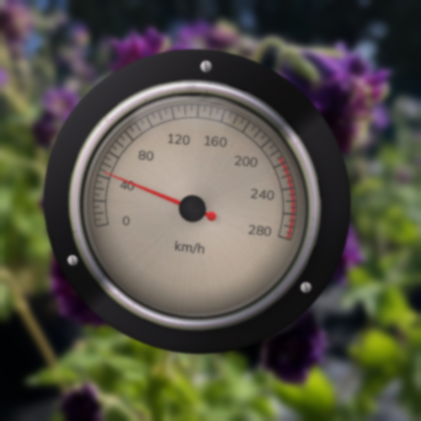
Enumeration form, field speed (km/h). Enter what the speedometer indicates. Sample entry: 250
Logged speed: 45
